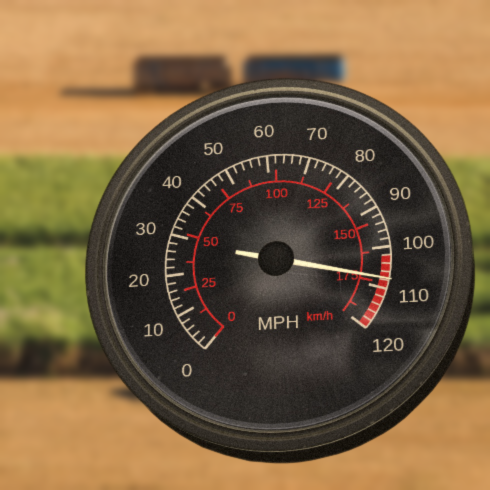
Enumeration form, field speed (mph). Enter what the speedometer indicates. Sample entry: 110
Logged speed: 108
